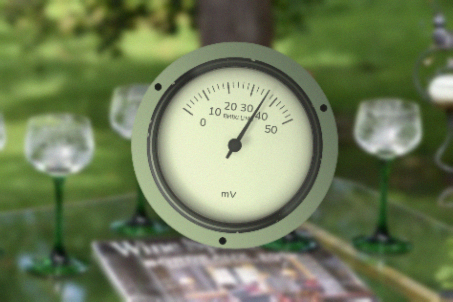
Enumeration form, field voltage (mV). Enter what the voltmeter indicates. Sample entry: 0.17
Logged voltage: 36
